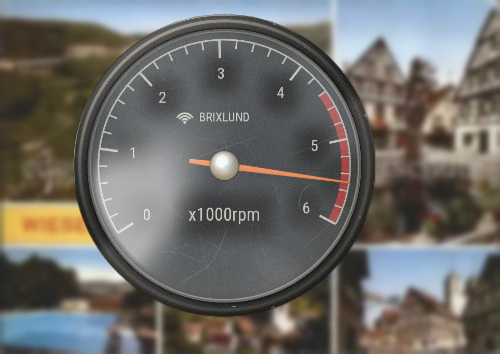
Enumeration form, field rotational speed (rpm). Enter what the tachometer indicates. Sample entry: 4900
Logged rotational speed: 5500
